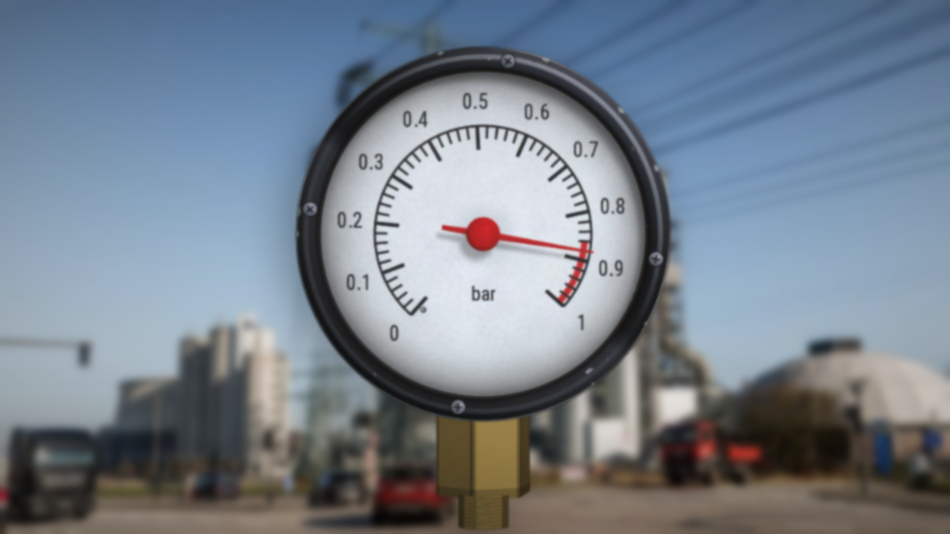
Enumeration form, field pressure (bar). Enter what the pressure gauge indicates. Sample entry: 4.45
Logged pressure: 0.88
